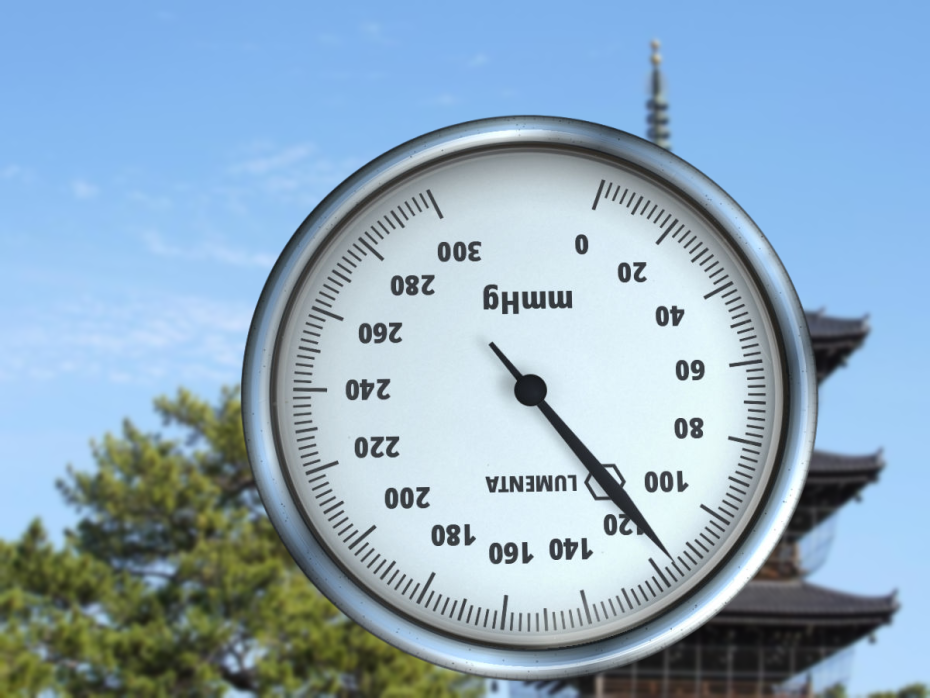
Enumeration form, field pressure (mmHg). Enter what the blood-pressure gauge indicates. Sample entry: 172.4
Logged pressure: 116
